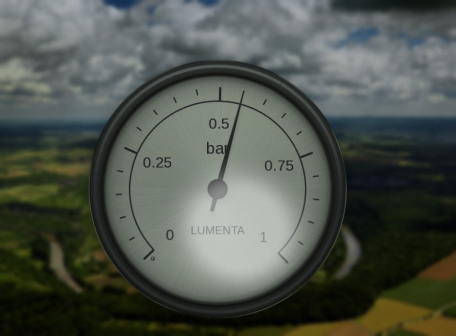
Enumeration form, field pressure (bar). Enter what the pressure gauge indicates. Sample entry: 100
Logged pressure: 0.55
